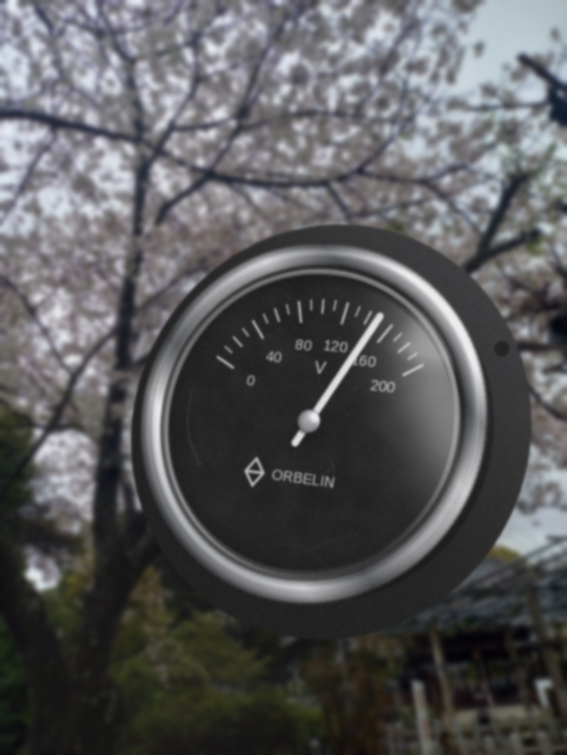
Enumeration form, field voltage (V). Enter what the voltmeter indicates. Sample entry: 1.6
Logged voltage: 150
